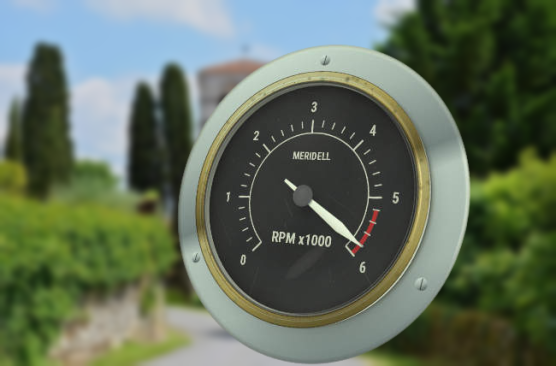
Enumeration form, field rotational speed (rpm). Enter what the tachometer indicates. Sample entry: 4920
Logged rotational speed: 5800
